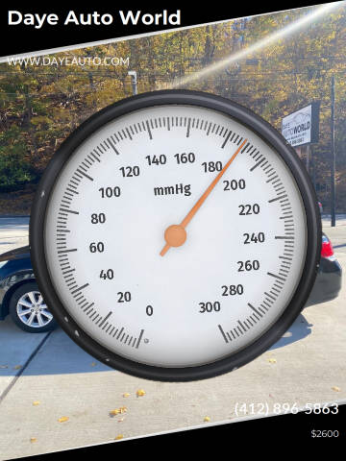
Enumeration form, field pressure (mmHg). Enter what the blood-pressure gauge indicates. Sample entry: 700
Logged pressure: 188
